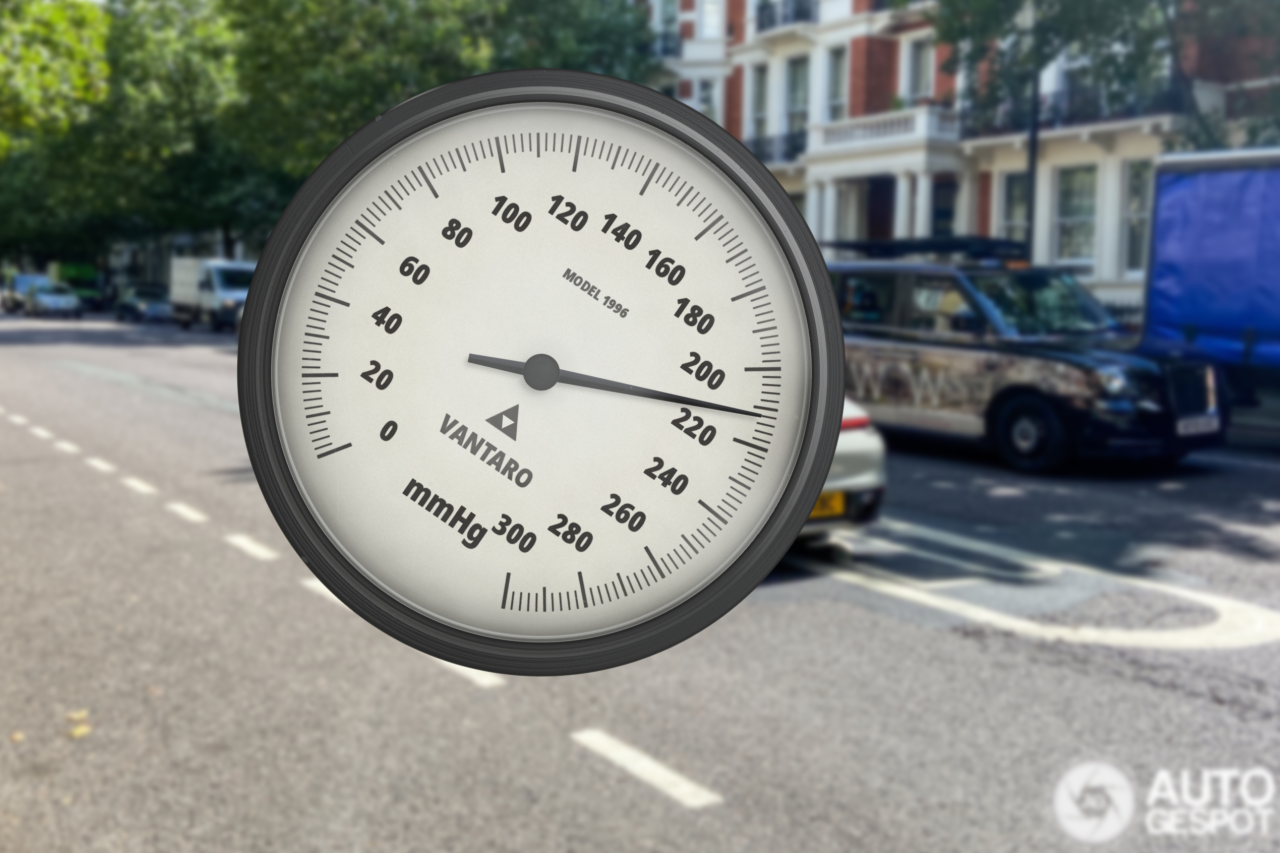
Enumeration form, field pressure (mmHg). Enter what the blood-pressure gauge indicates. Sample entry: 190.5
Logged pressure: 212
